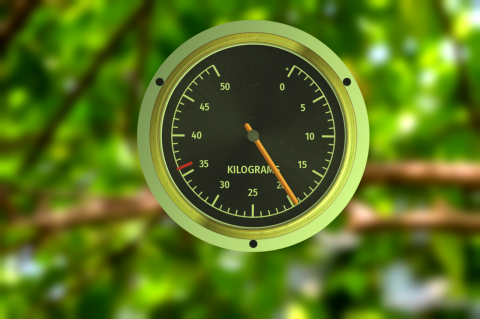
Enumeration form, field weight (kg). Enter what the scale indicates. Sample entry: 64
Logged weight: 19.5
